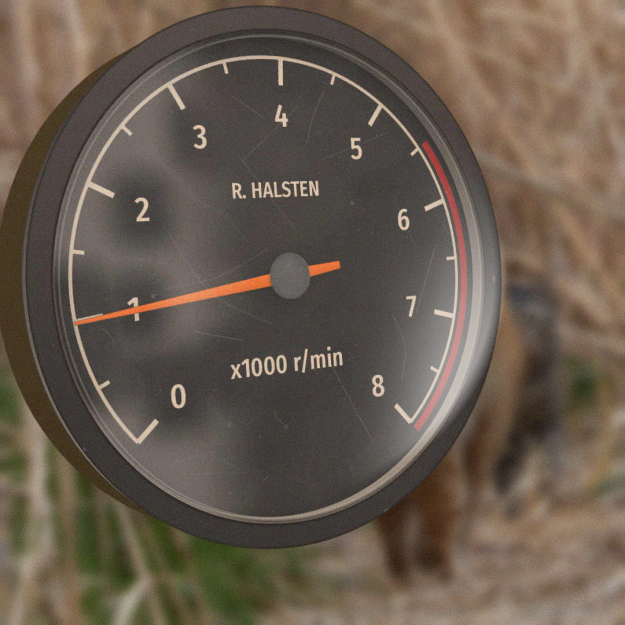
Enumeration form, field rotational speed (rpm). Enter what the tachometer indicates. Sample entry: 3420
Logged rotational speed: 1000
